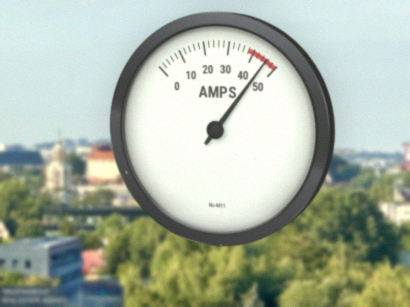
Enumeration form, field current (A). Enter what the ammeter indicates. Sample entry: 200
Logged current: 46
